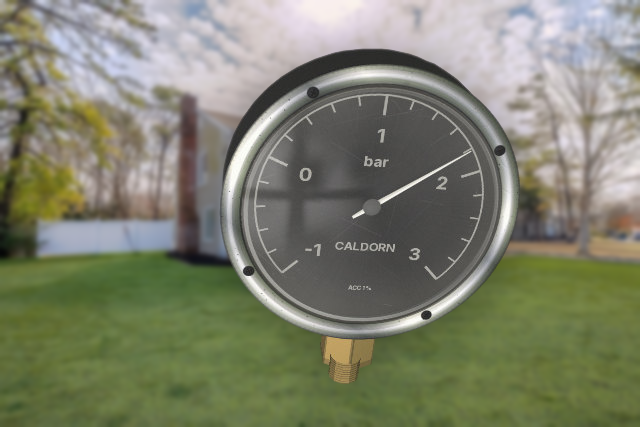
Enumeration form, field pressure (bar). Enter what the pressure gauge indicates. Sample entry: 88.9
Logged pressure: 1.8
